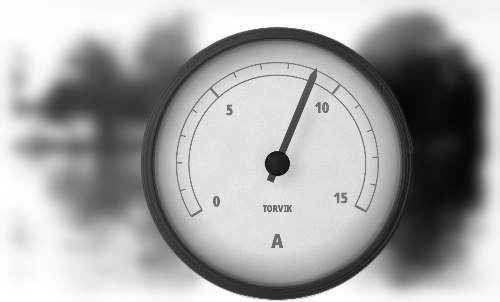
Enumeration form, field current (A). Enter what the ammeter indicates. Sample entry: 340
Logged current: 9
